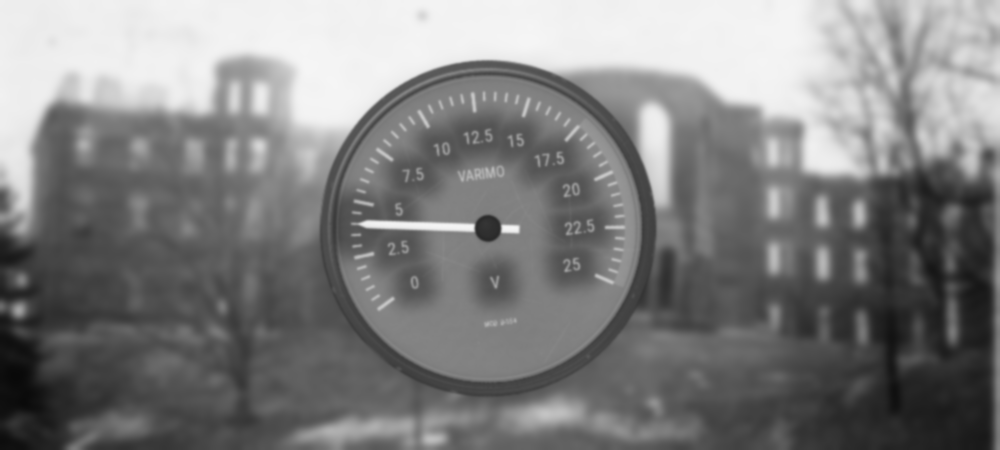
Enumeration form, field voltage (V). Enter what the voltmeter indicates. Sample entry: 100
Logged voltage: 4
